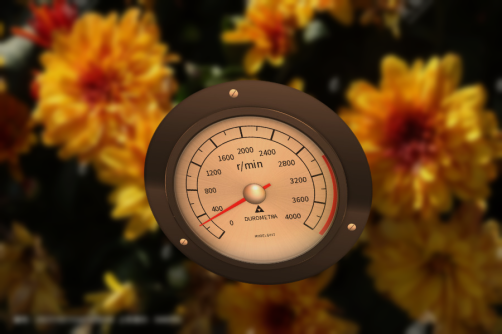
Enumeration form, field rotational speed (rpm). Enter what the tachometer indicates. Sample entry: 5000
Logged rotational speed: 300
